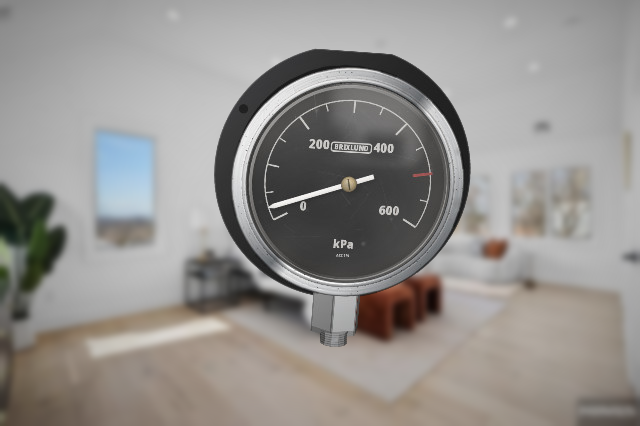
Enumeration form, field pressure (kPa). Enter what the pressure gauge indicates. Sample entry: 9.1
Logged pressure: 25
